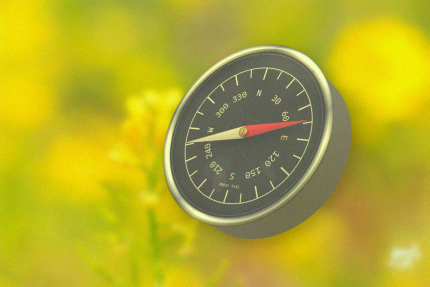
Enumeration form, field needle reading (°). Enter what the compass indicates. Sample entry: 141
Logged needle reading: 75
